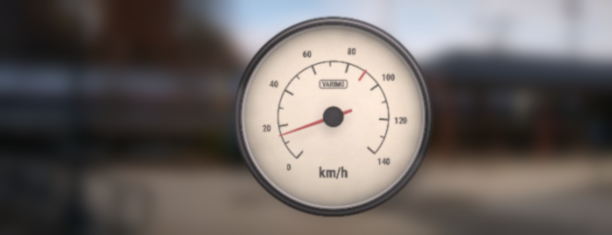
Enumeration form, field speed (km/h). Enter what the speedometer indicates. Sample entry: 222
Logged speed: 15
